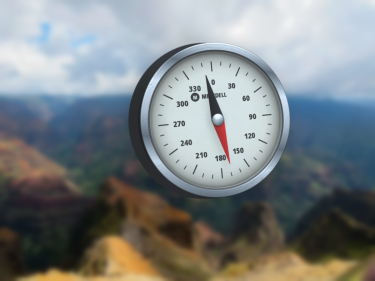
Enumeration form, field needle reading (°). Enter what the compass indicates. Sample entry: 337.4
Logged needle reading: 170
